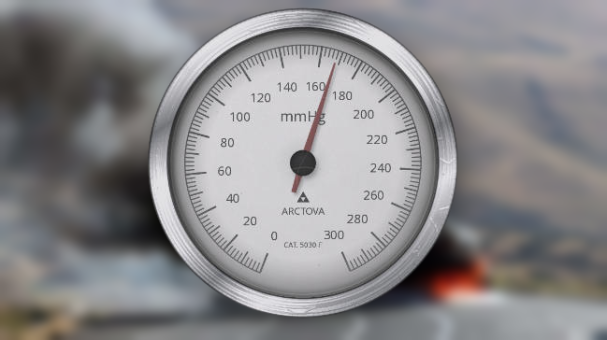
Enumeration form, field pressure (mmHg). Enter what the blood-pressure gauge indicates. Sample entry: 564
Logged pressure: 168
